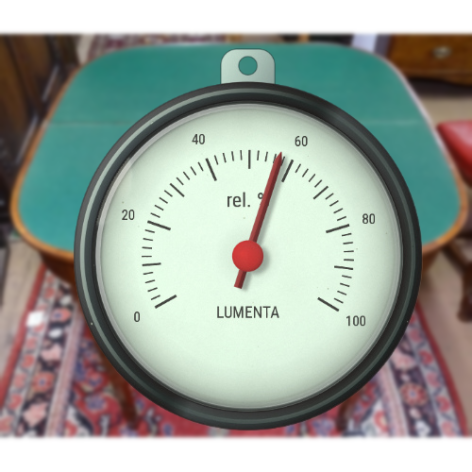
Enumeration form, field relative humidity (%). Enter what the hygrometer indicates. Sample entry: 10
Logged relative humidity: 57
